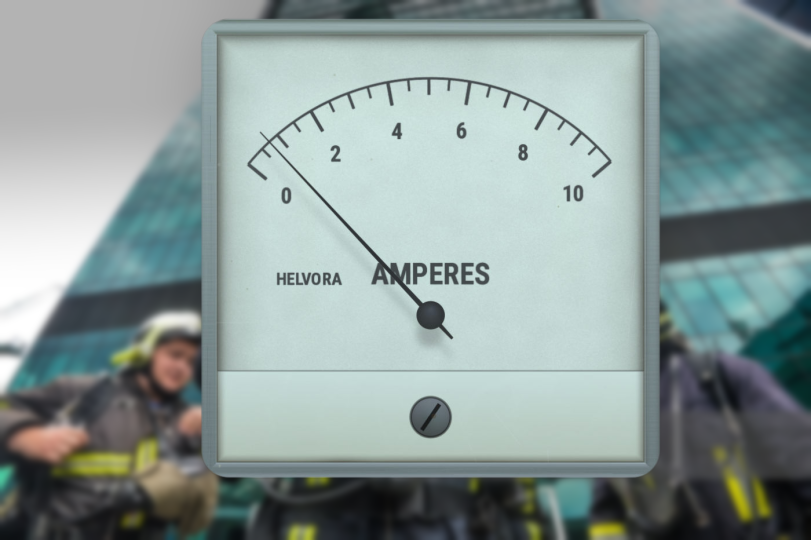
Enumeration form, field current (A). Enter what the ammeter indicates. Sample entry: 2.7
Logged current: 0.75
